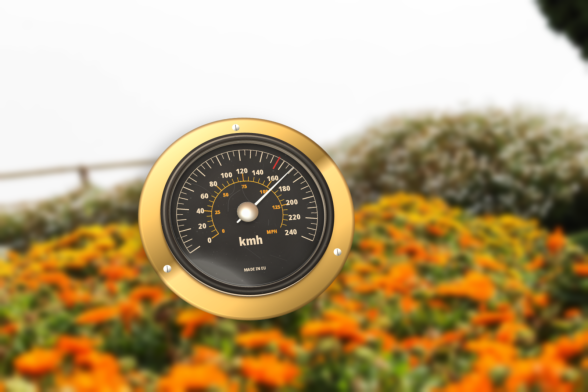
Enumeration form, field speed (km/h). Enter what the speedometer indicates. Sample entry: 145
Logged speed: 170
